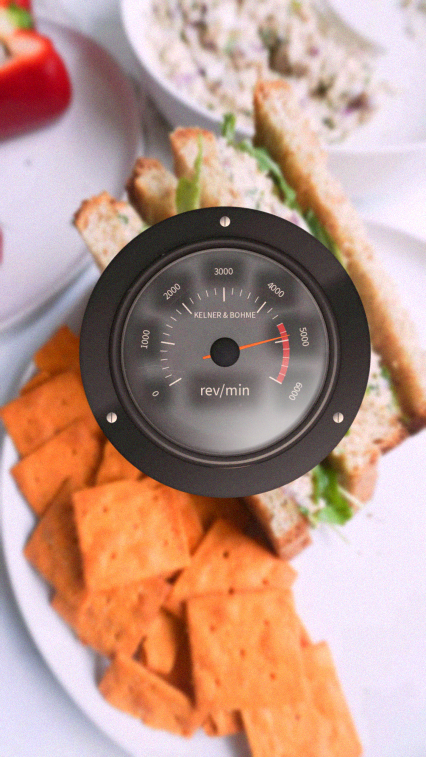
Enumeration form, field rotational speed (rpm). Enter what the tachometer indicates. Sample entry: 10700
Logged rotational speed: 4900
